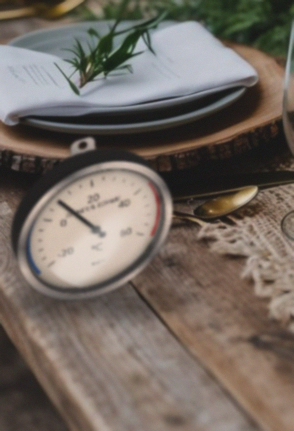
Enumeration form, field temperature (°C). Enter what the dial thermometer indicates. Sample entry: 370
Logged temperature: 8
